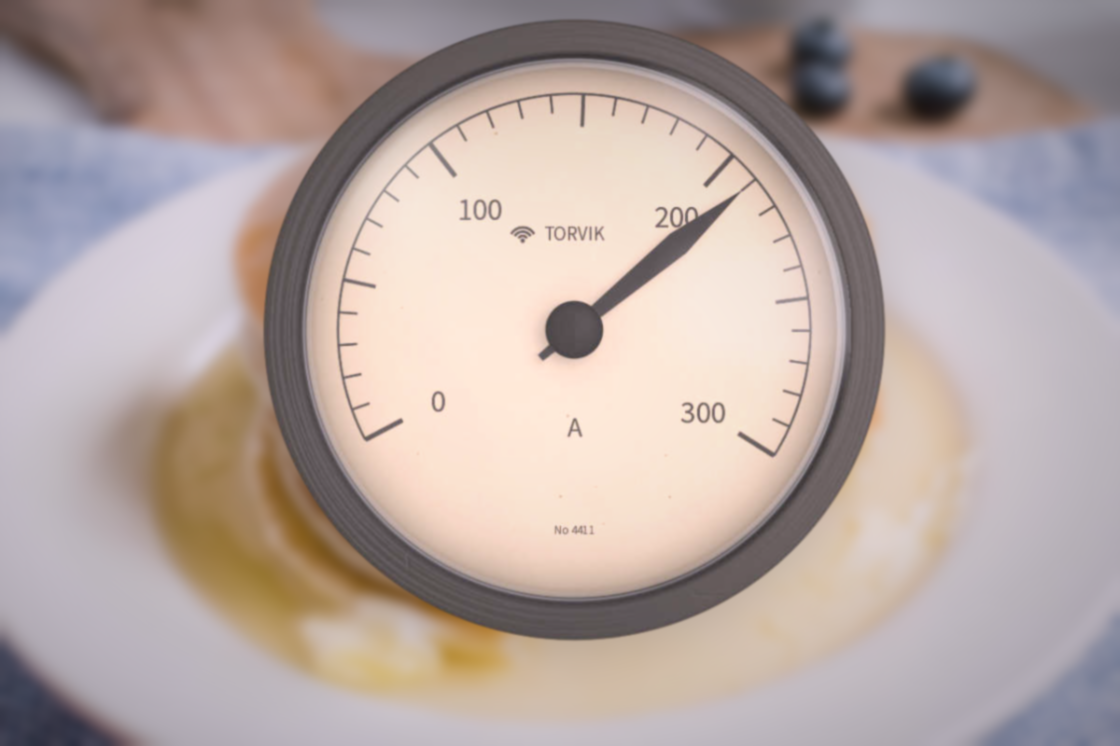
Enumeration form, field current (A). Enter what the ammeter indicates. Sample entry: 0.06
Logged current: 210
